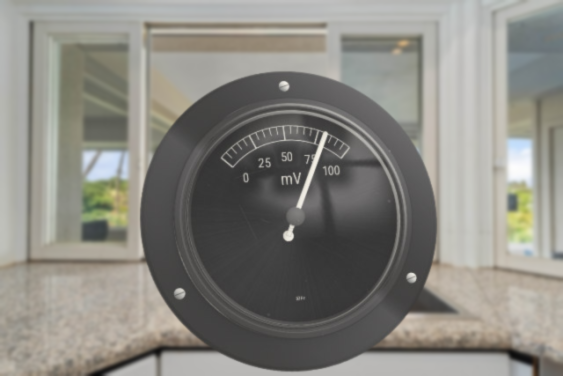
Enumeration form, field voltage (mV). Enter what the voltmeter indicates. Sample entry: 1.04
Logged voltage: 80
